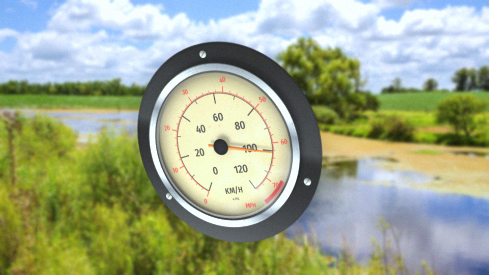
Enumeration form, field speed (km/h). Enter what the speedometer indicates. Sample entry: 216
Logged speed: 100
